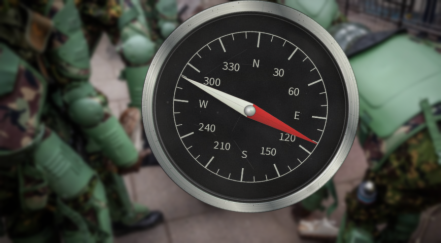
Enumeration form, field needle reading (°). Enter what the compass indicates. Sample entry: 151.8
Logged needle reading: 110
